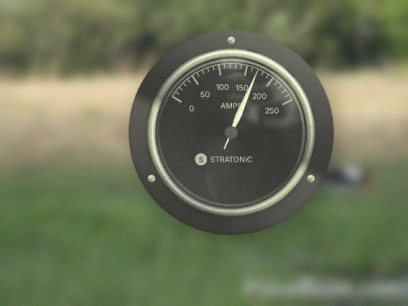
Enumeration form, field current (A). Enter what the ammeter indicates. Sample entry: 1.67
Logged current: 170
